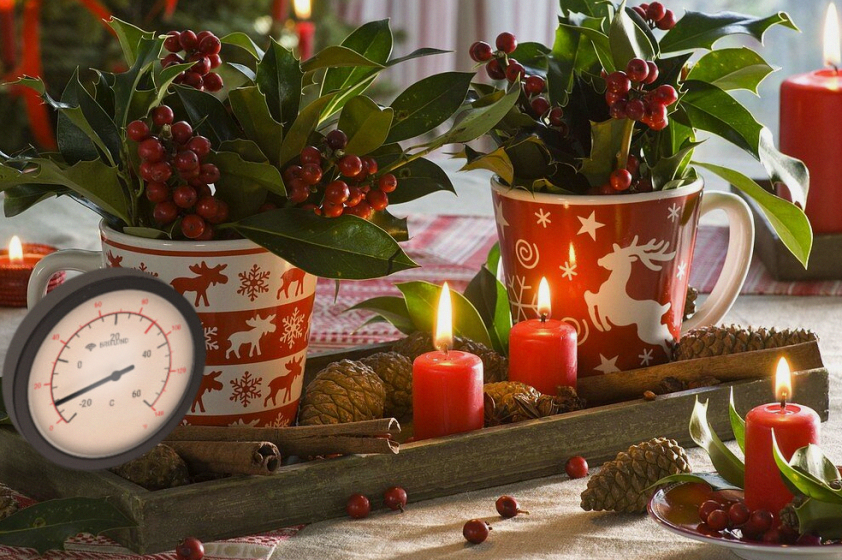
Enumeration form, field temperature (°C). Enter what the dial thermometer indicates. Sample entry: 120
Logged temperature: -12
